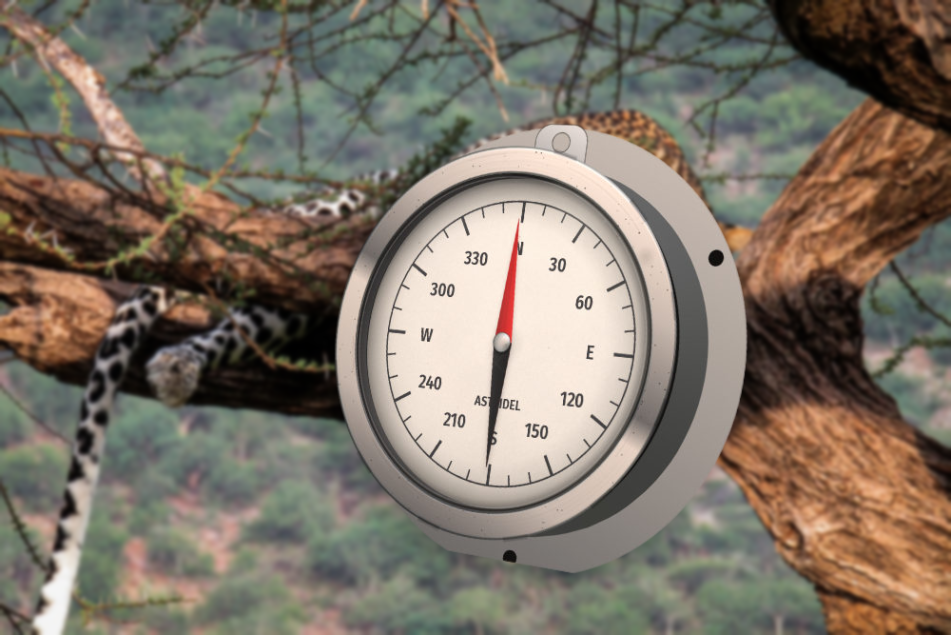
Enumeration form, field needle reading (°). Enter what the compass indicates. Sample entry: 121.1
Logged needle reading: 0
